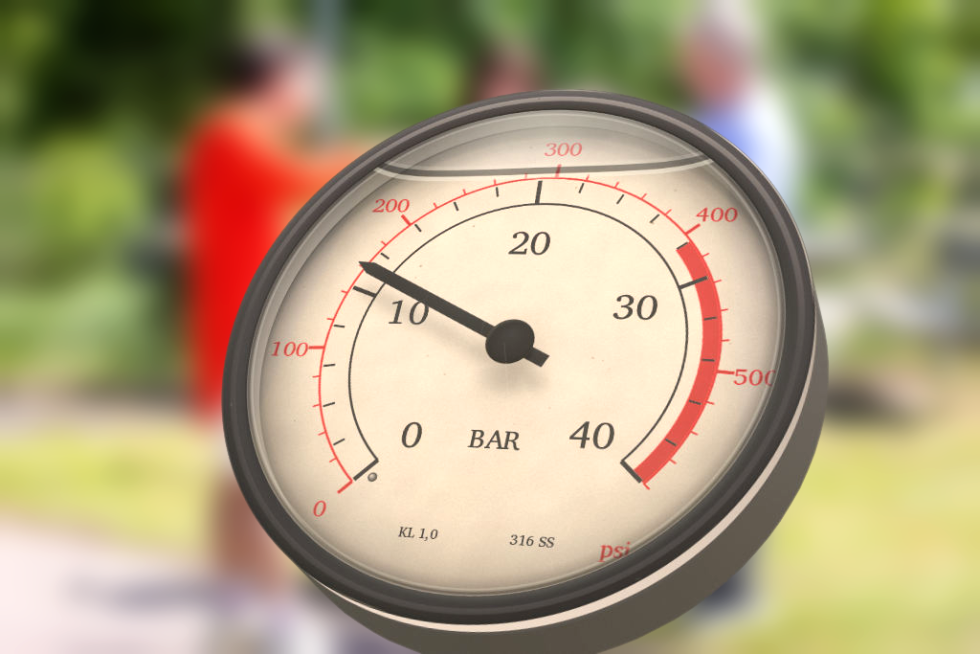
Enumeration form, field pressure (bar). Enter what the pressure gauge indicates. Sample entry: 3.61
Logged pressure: 11
